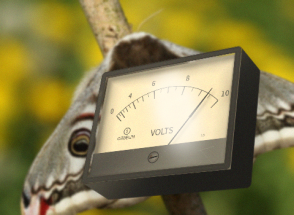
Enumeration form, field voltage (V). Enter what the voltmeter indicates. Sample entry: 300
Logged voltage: 9.5
